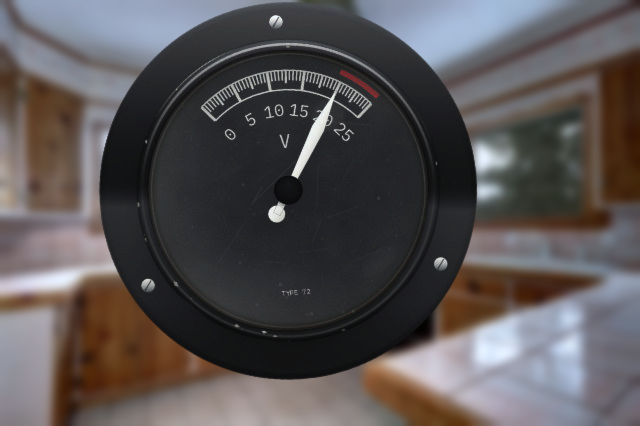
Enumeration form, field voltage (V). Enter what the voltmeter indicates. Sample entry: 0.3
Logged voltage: 20
